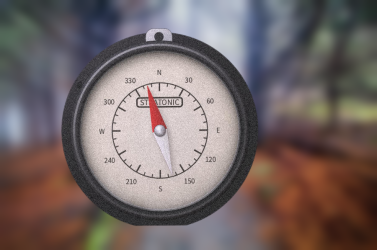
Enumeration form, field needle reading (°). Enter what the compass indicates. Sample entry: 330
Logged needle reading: 345
